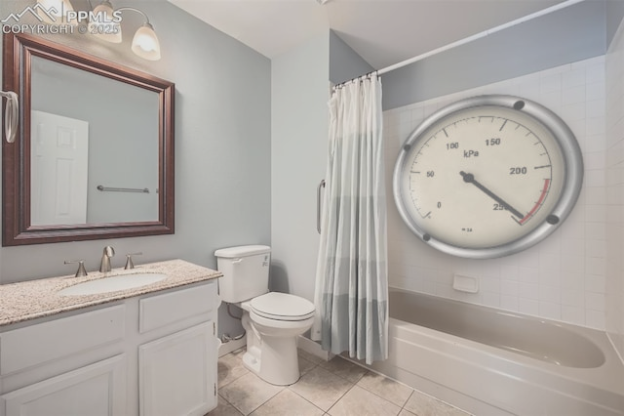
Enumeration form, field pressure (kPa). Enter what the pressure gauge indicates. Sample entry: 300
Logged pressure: 245
